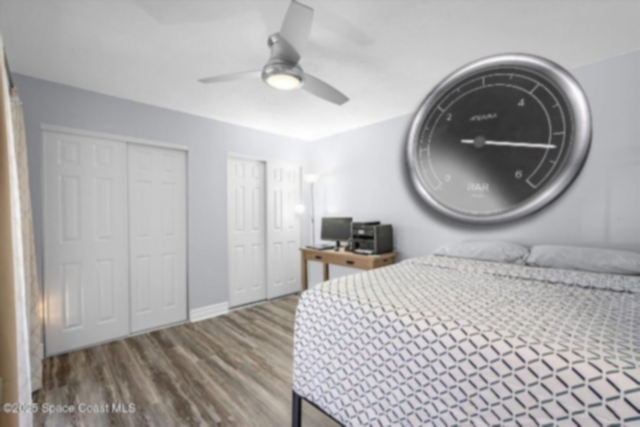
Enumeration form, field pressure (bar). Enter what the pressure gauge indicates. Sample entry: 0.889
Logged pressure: 5.25
